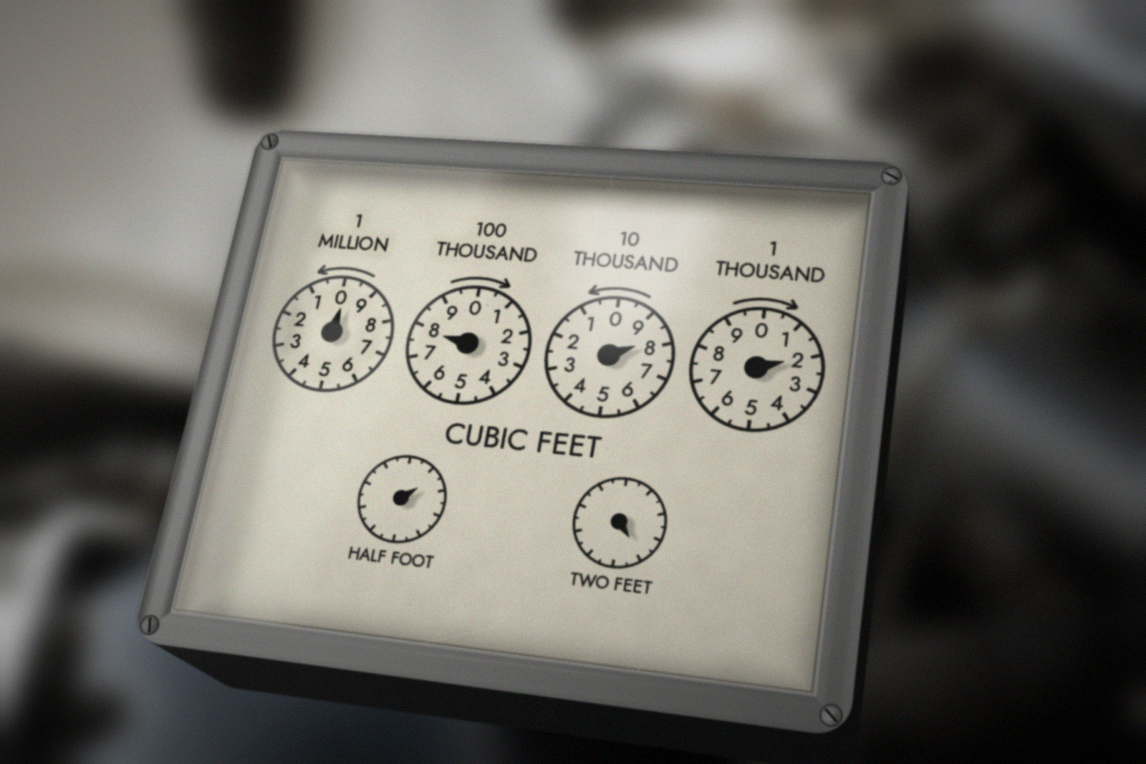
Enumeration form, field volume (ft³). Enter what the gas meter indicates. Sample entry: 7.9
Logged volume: 978200
